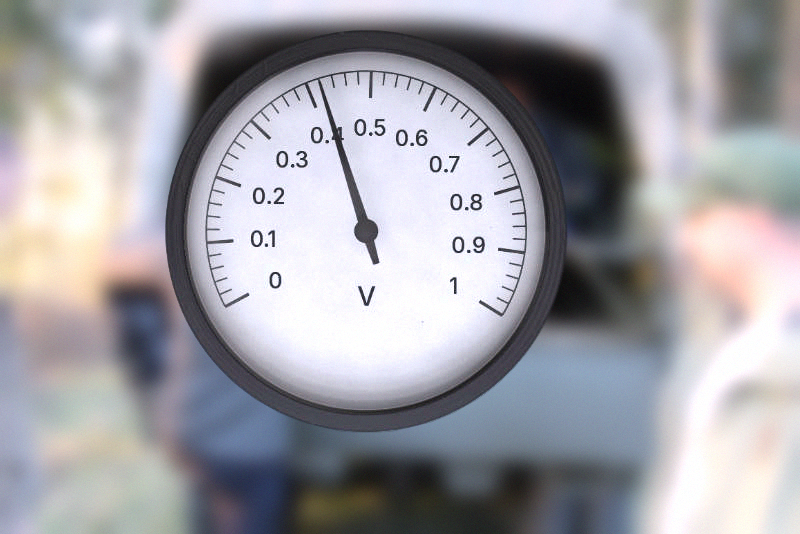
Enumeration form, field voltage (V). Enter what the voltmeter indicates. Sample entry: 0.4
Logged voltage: 0.42
